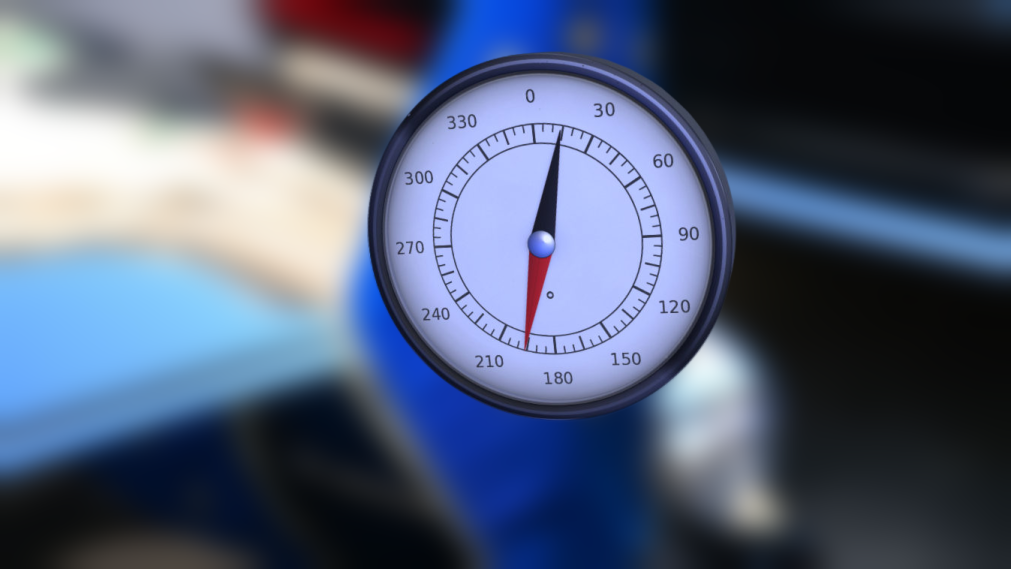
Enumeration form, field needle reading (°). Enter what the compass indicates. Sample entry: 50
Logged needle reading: 195
